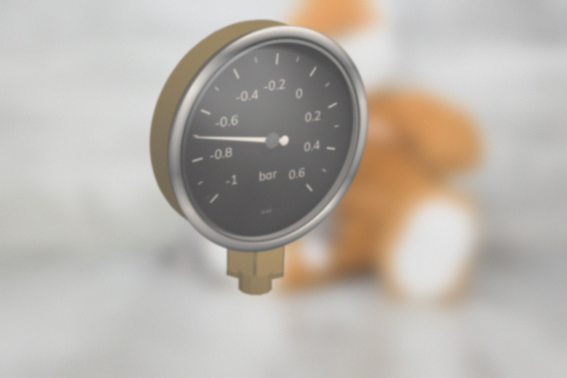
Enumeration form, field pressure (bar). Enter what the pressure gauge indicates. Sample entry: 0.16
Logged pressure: -0.7
